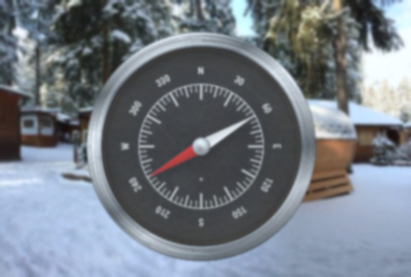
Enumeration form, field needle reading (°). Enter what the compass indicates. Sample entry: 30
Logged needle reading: 240
